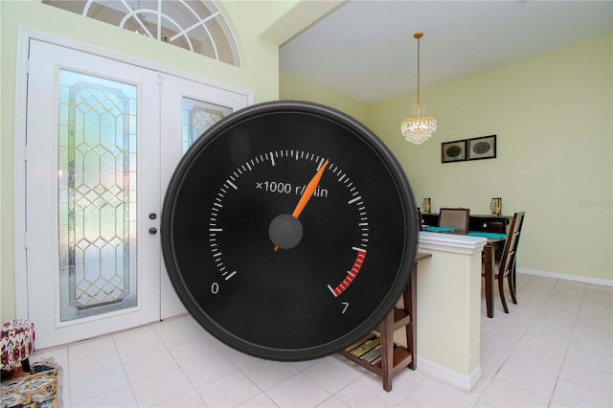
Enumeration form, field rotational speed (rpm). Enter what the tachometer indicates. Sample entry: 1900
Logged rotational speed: 4100
